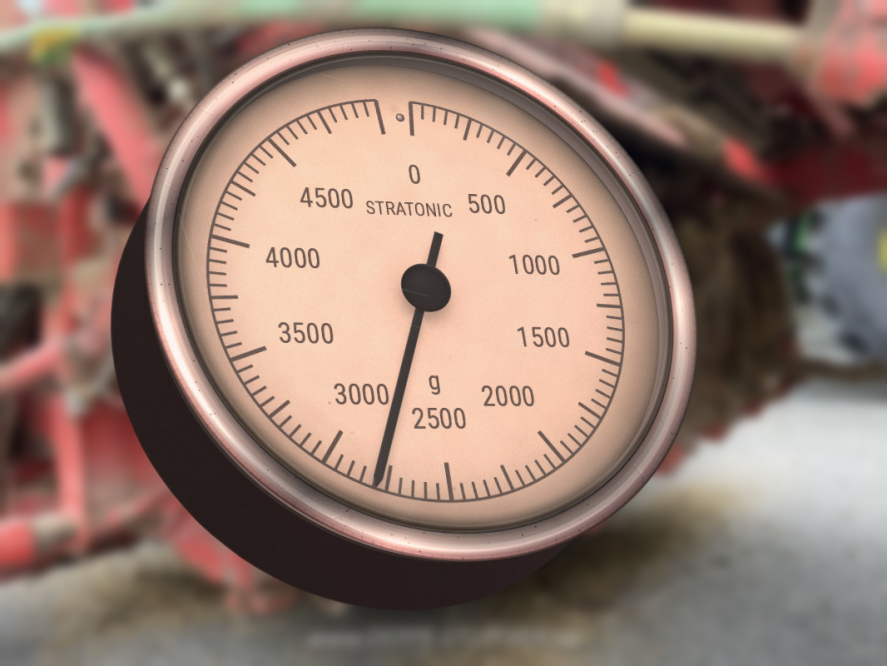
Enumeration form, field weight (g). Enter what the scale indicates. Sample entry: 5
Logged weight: 2800
